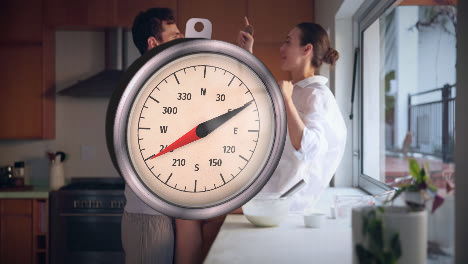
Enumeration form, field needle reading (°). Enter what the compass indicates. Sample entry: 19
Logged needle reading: 240
